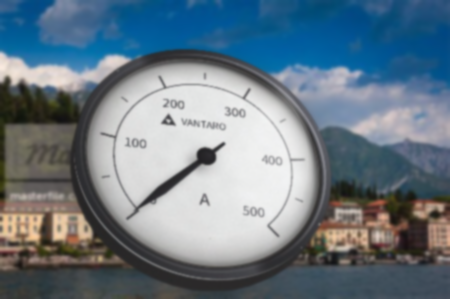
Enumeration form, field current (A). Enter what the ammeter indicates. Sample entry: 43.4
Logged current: 0
